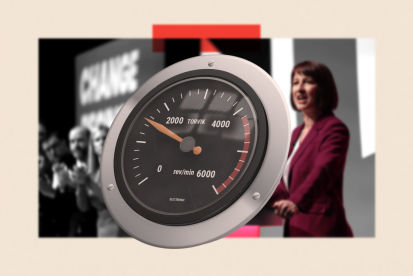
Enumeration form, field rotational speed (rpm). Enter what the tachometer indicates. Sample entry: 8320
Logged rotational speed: 1500
